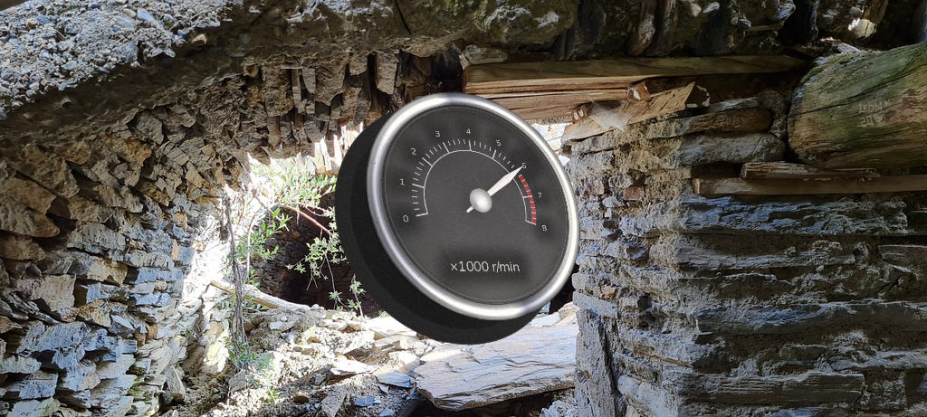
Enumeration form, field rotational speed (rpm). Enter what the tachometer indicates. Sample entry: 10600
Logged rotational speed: 6000
